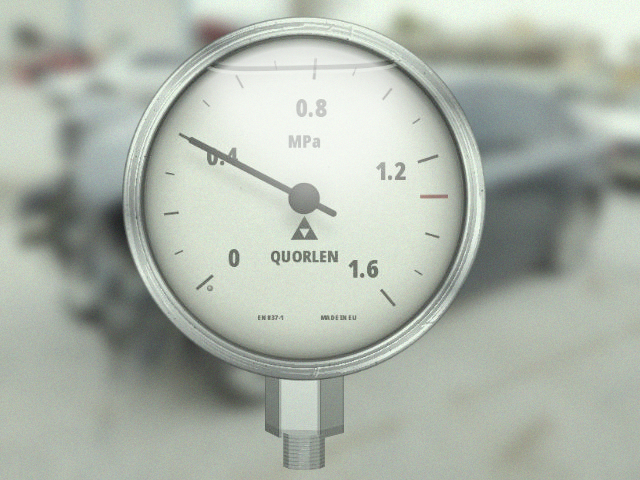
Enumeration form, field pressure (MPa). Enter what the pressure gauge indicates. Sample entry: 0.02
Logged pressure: 0.4
